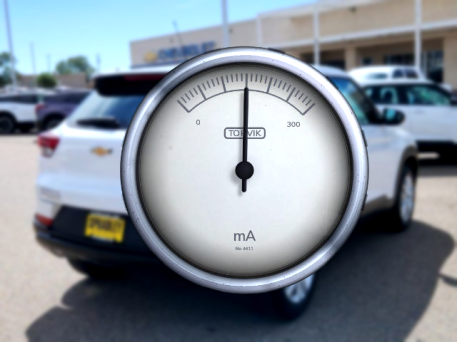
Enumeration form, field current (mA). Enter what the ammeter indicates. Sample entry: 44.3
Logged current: 150
